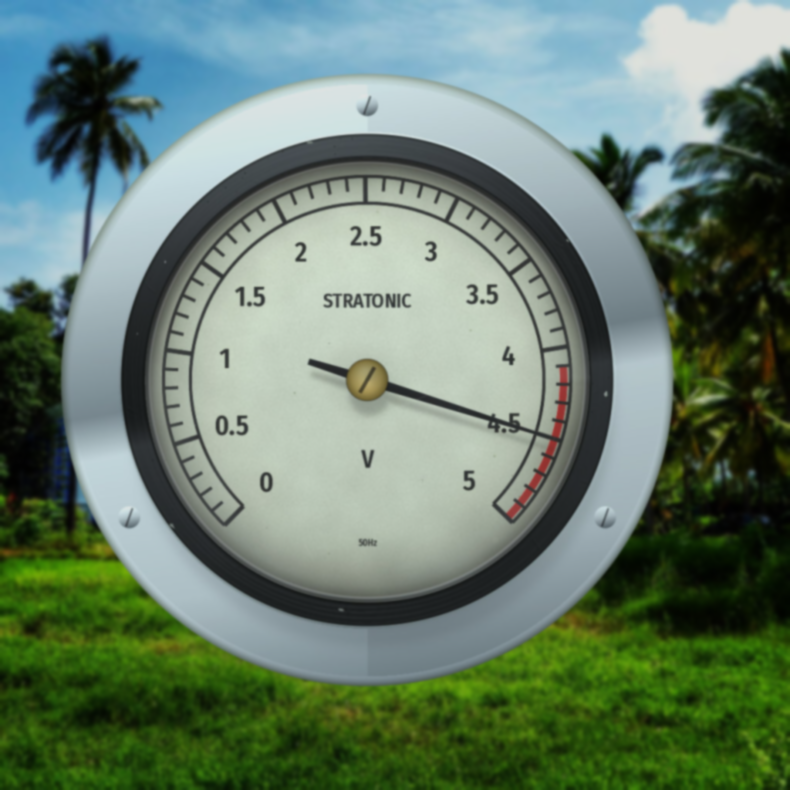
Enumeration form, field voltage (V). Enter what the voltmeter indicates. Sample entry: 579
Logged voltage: 4.5
